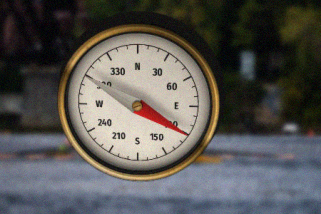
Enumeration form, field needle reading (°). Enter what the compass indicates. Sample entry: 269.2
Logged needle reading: 120
